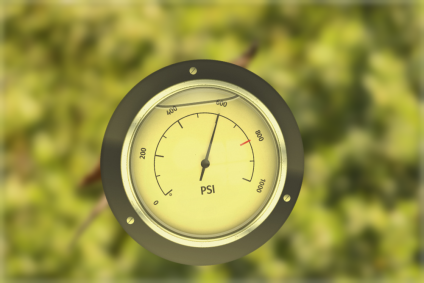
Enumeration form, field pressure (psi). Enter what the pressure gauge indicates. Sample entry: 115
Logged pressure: 600
